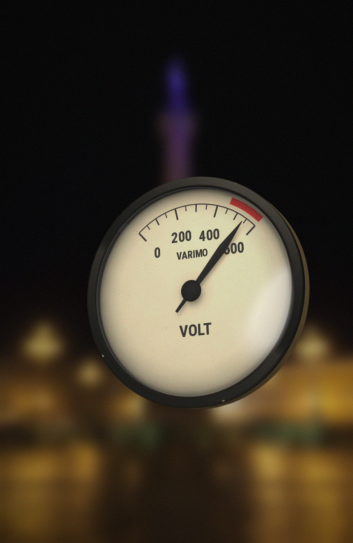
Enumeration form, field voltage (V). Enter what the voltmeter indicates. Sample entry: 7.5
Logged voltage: 550
